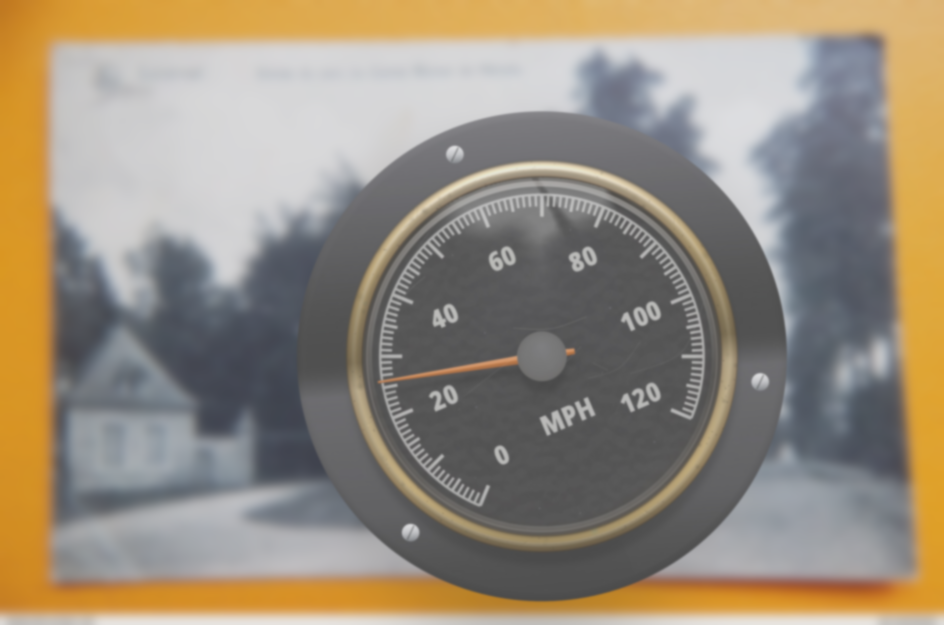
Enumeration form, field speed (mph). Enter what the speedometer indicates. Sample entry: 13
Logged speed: 26
